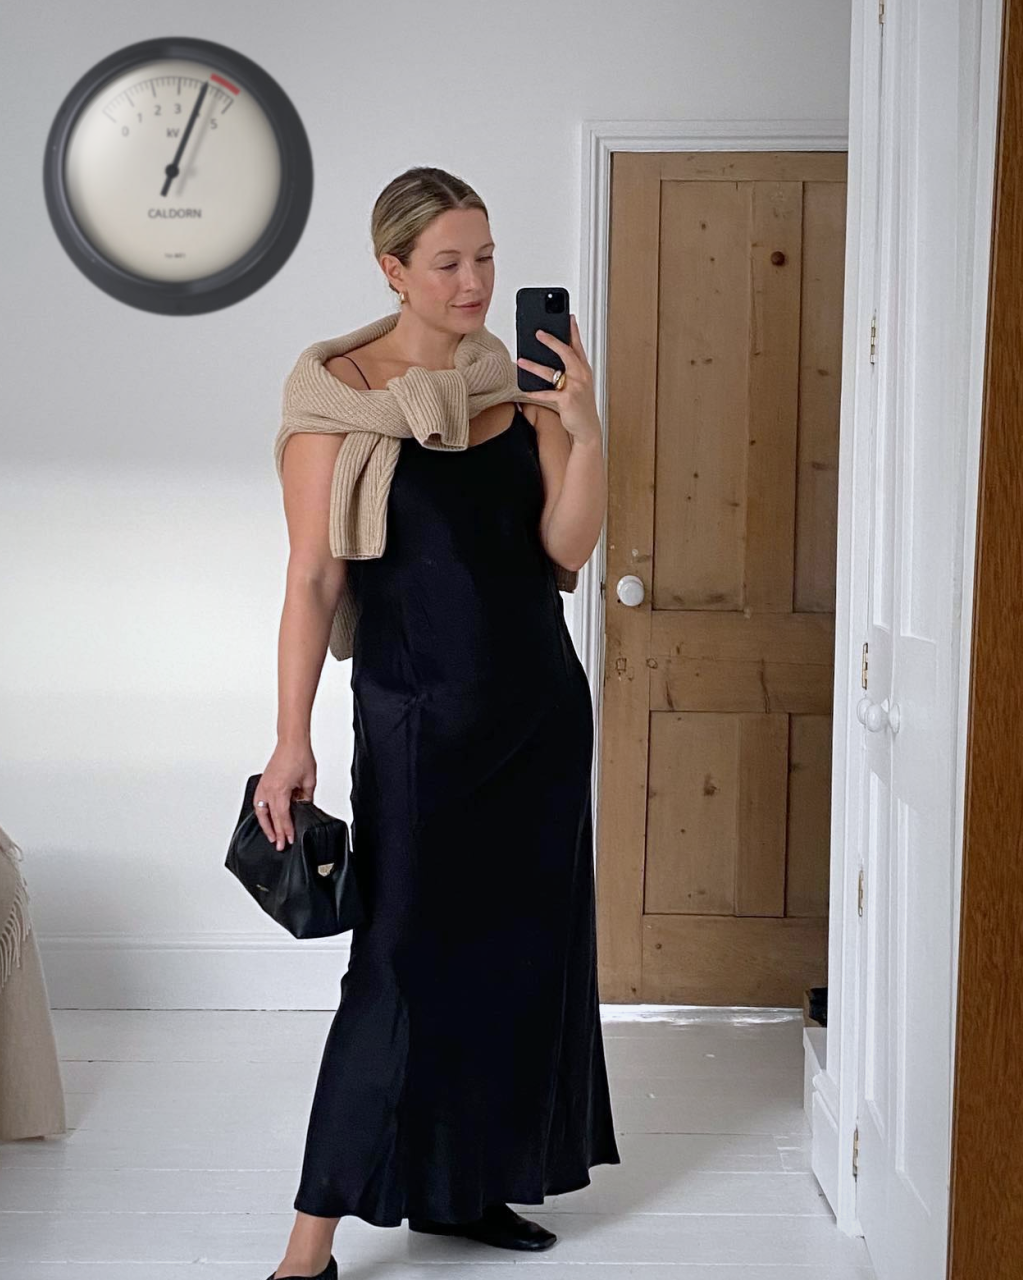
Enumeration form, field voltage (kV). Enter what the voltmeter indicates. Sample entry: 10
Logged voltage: 4
